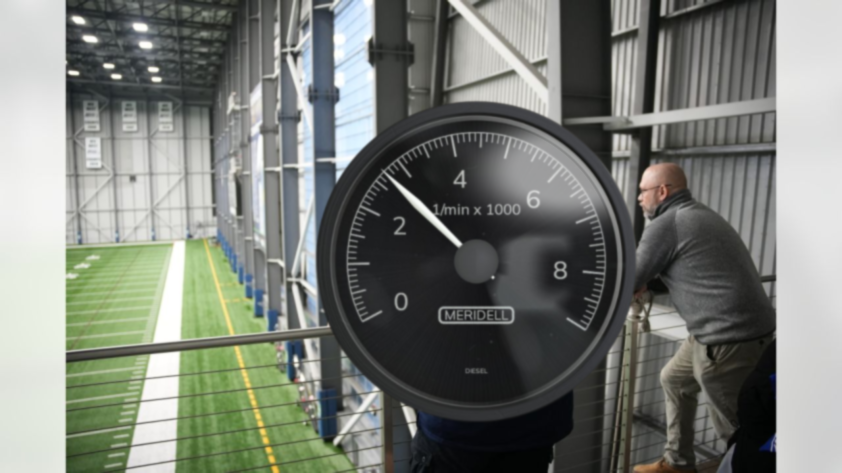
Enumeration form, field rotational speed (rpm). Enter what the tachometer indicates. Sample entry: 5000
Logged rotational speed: 2700
